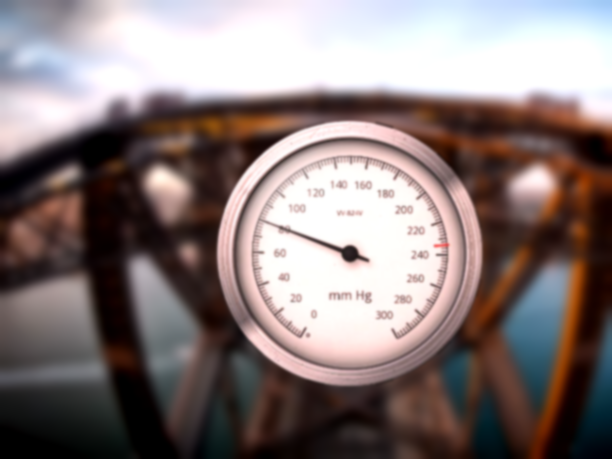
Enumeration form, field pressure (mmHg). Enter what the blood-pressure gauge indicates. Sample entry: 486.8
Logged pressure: 80
